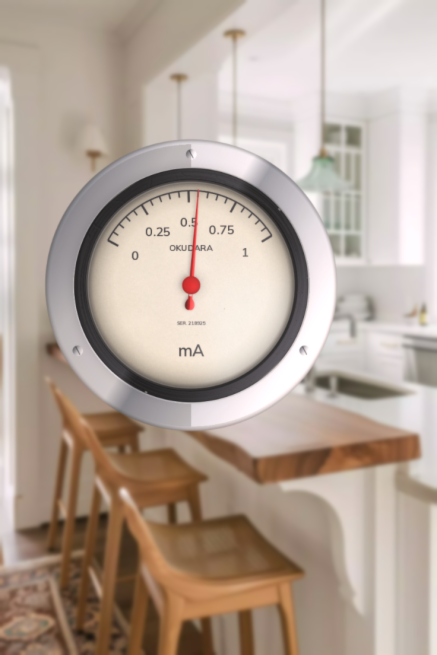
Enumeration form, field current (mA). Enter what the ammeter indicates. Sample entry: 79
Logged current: 0.55
